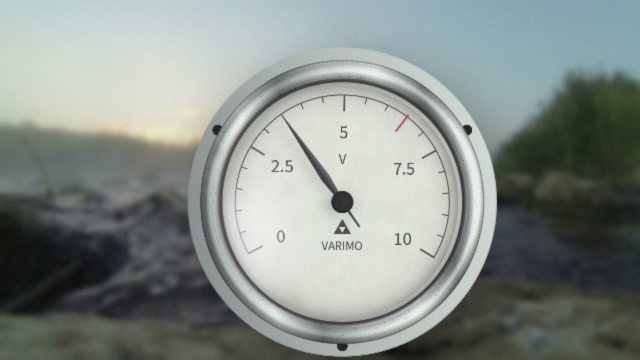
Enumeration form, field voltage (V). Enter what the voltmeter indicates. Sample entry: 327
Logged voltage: 3.5
